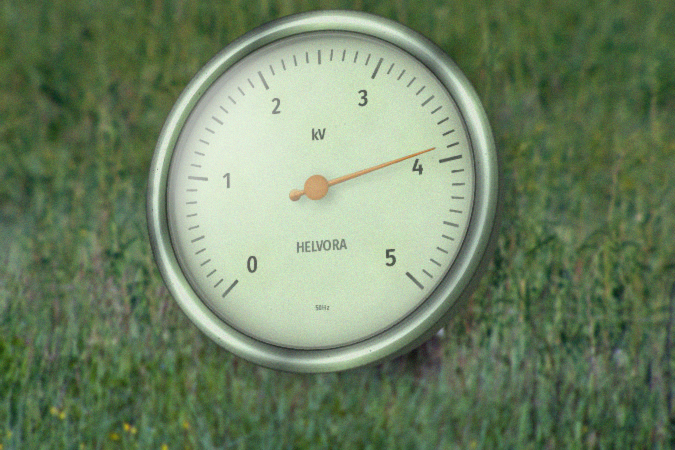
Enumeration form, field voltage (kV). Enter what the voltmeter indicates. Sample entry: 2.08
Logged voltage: 3.9
